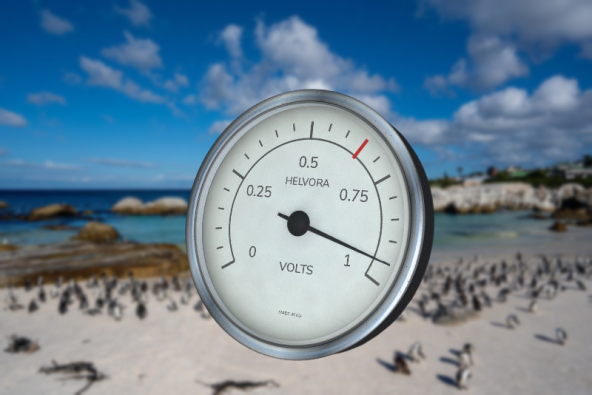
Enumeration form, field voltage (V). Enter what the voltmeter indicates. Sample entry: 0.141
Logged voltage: 0.95
